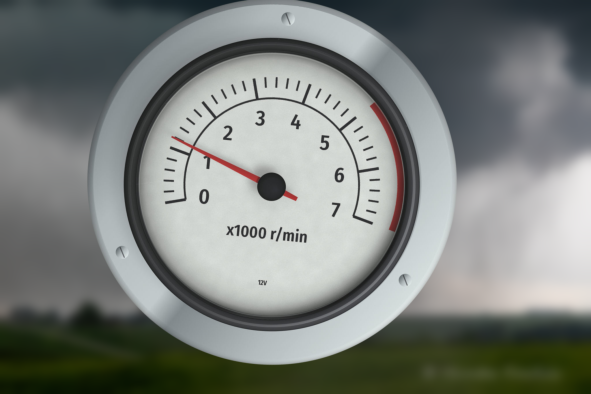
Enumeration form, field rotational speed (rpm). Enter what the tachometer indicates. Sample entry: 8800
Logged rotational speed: 1200
